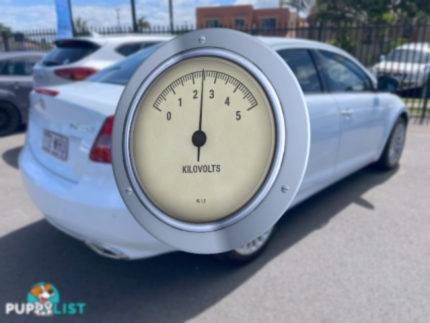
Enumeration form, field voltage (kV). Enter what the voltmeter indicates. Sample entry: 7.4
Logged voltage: 2.5
